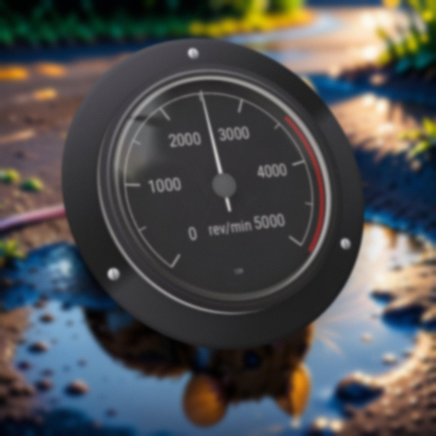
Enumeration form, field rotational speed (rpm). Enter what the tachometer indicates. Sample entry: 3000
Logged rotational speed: 2500
